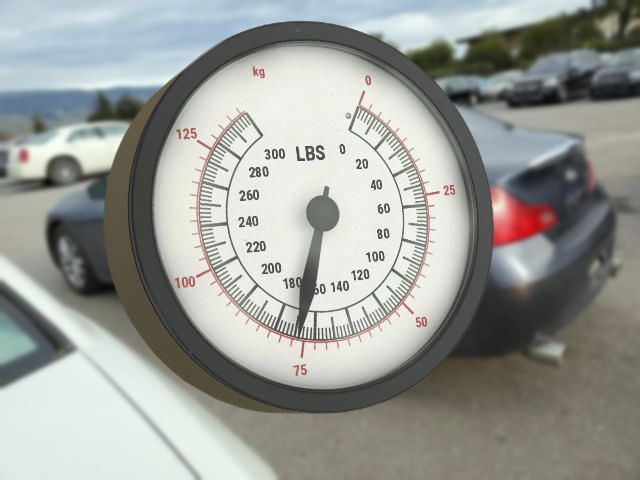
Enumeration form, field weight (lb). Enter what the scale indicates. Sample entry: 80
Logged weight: 170
